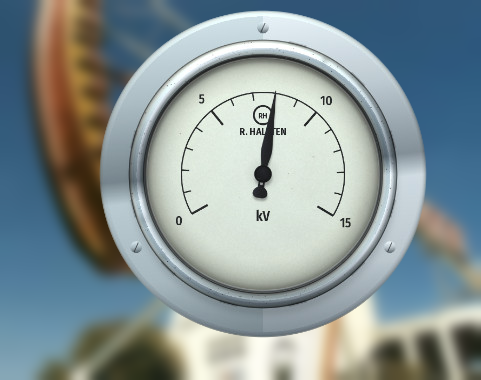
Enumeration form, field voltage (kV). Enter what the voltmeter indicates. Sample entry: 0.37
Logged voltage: 8
